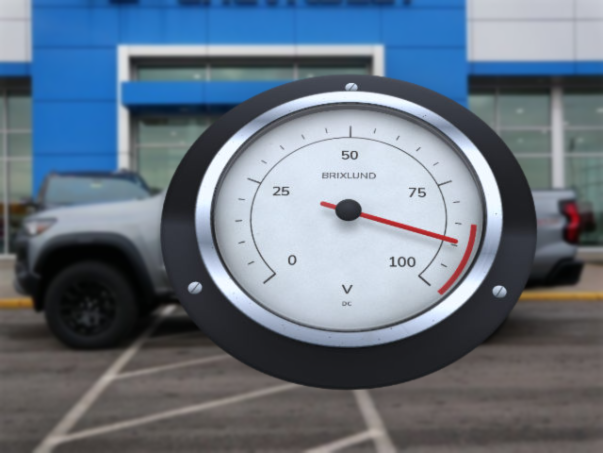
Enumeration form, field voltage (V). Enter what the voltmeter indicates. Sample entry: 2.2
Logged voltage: 90
